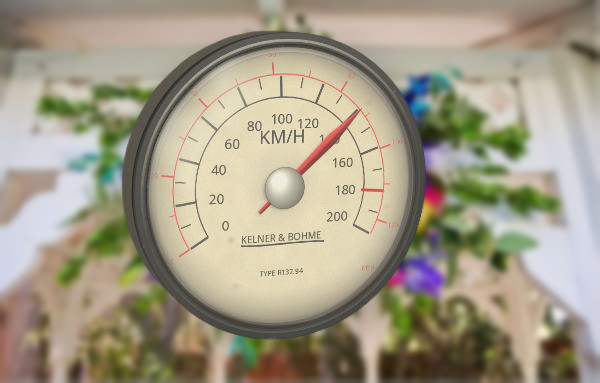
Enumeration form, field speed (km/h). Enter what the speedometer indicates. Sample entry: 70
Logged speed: 140
